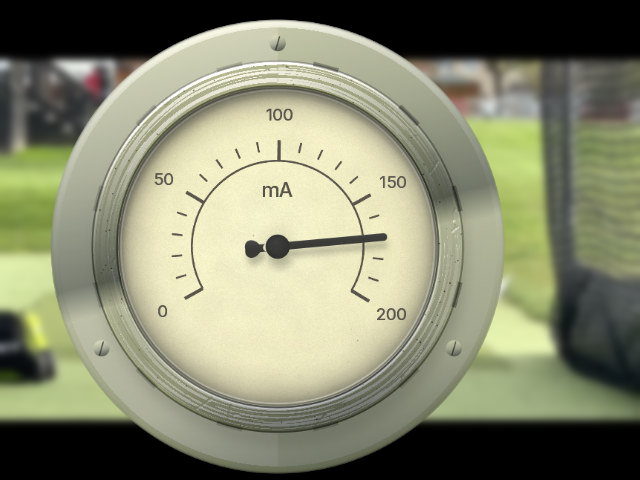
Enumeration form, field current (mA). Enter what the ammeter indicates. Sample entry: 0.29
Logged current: 170
